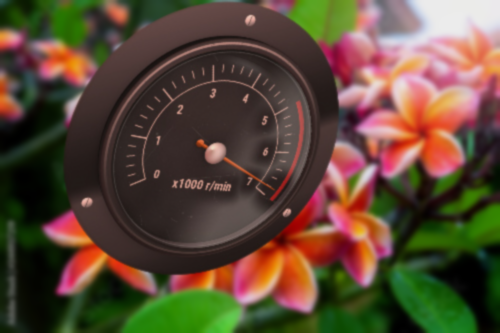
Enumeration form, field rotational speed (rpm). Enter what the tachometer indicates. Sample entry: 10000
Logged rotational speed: 6800
